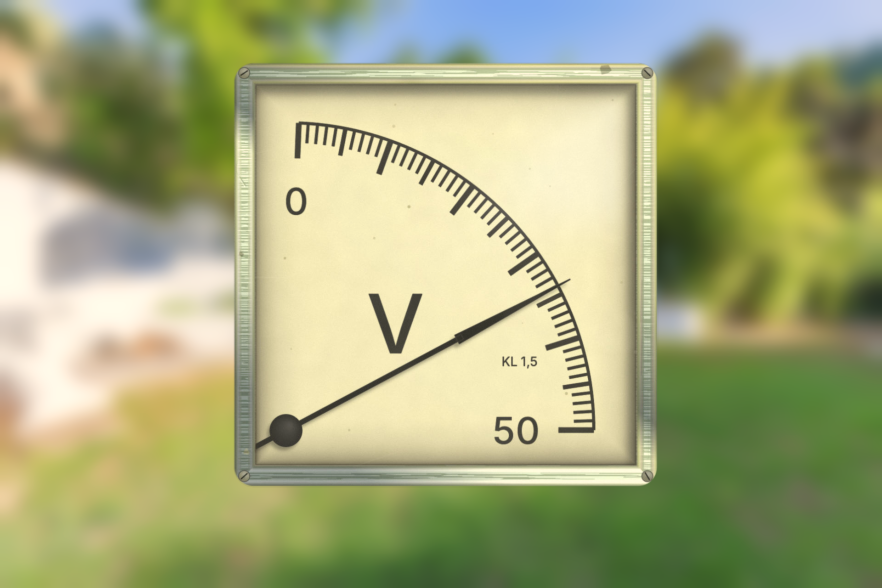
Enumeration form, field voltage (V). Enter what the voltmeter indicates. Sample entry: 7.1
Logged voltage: 34
